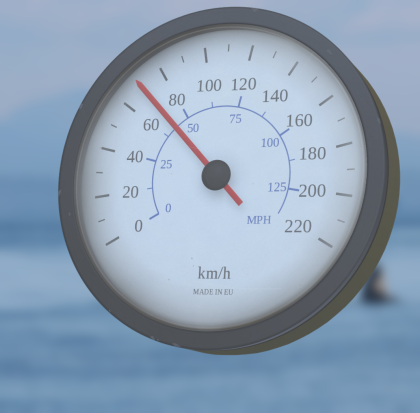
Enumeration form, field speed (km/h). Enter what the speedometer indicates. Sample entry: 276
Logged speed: 70
